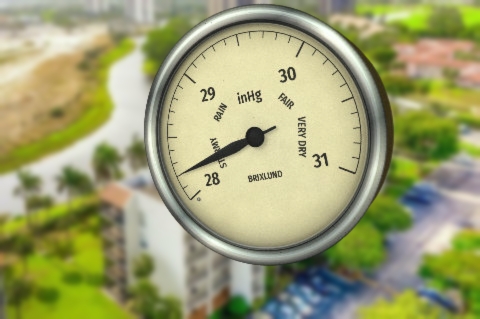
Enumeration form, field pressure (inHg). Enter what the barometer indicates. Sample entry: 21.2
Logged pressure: 28.2
